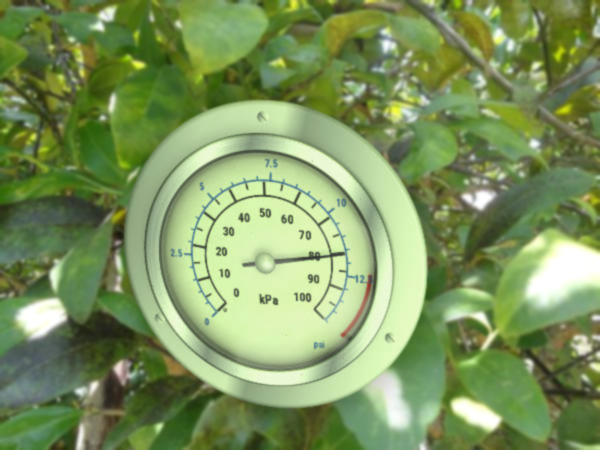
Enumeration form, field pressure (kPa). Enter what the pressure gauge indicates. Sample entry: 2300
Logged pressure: 80
